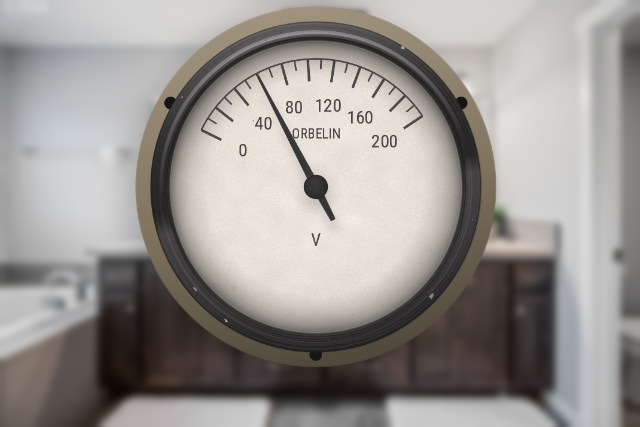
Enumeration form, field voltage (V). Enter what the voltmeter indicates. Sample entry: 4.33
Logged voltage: 60
